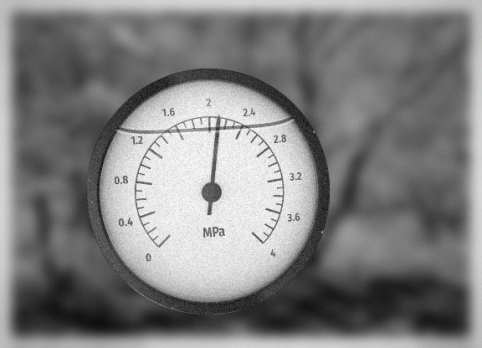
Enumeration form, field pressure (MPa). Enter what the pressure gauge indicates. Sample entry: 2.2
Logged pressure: 2.1
